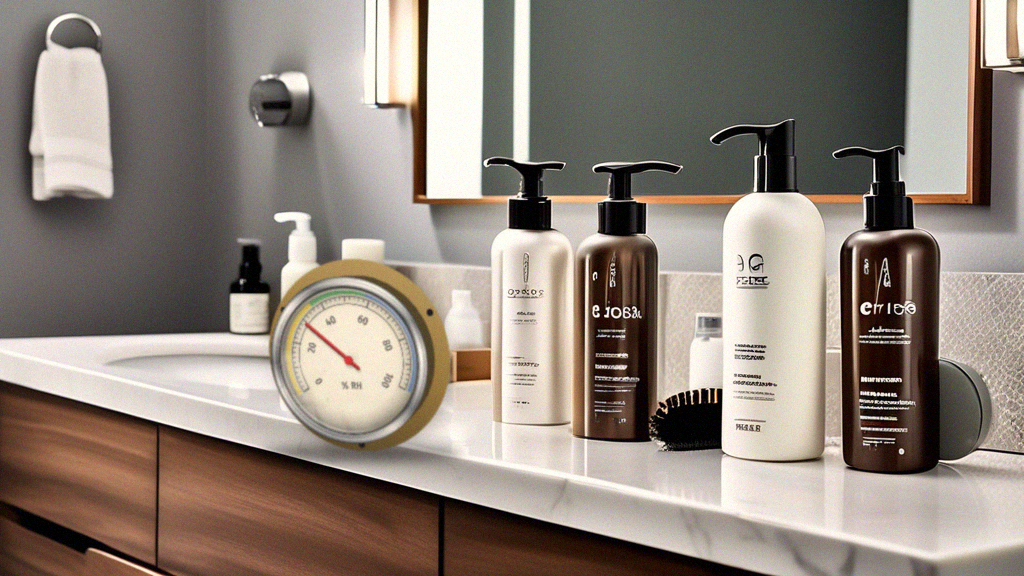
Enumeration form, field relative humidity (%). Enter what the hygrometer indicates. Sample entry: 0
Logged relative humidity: 30
